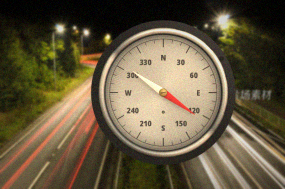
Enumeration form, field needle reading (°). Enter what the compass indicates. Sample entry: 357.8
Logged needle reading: 125
